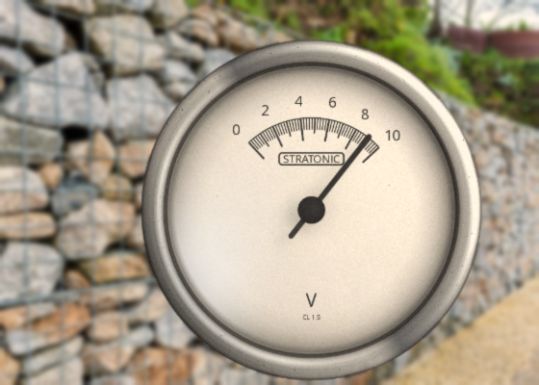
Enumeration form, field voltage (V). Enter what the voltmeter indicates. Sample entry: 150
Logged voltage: 9
